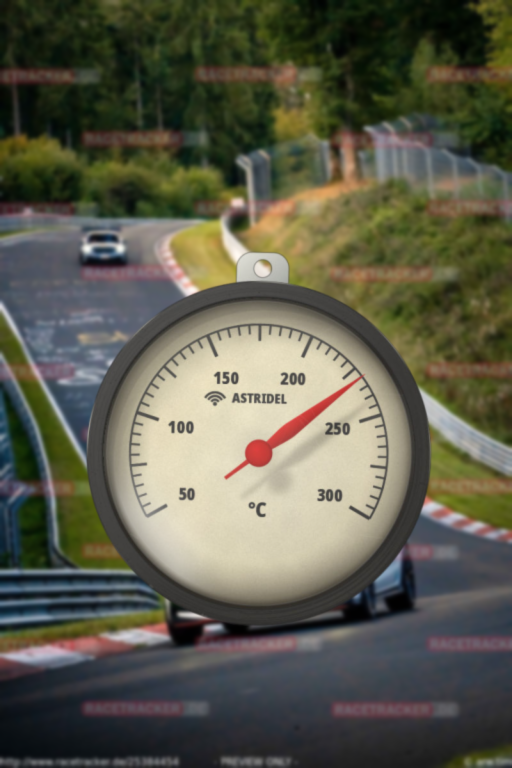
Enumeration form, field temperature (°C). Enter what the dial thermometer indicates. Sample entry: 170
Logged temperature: 230
